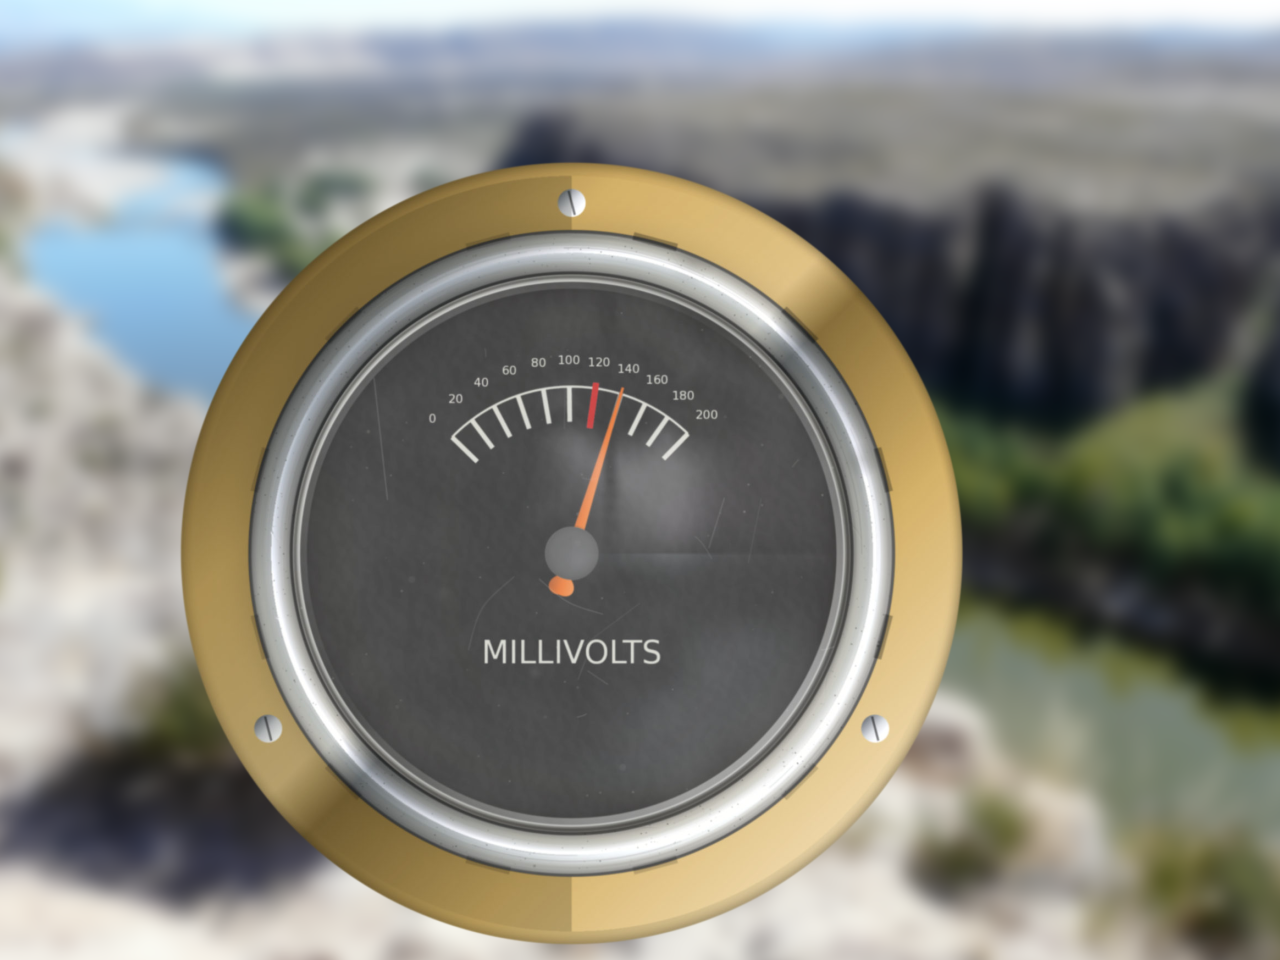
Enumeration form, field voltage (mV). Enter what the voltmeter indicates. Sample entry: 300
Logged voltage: 140
